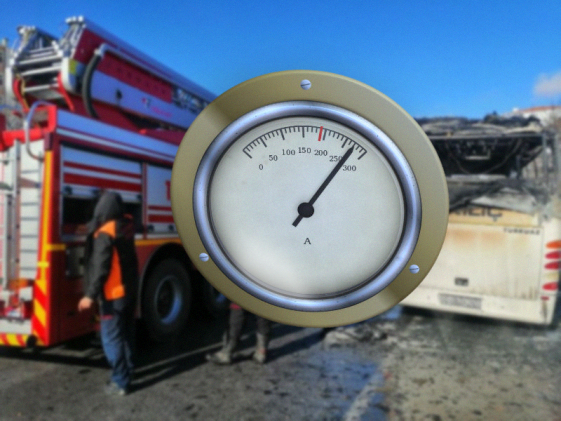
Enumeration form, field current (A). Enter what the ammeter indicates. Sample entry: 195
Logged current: 270
